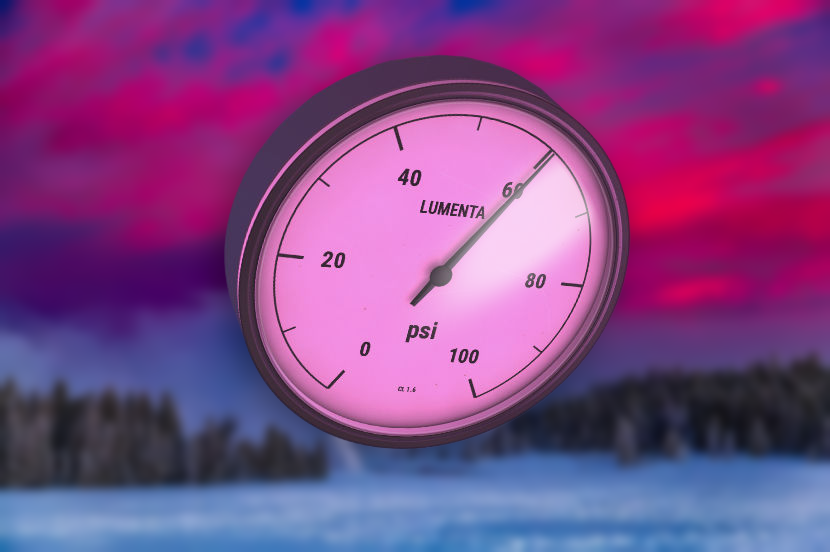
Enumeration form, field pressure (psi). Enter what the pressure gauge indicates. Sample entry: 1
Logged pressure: 60
